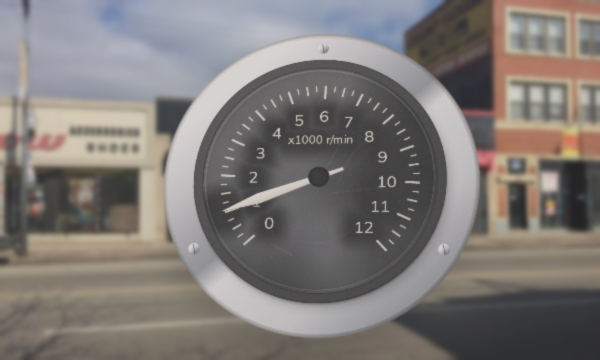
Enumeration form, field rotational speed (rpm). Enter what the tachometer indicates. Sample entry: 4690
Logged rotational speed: 1000
